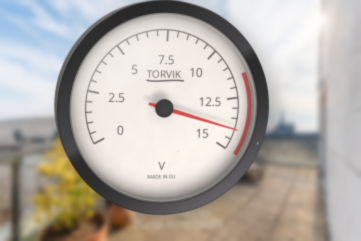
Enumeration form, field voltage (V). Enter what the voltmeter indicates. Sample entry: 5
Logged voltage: 14
